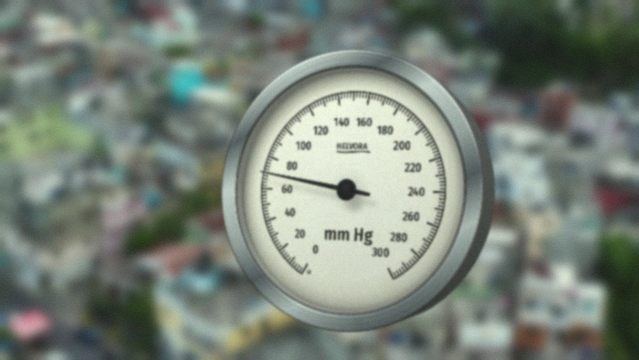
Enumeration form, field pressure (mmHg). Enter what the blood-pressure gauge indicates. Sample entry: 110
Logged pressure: 70
